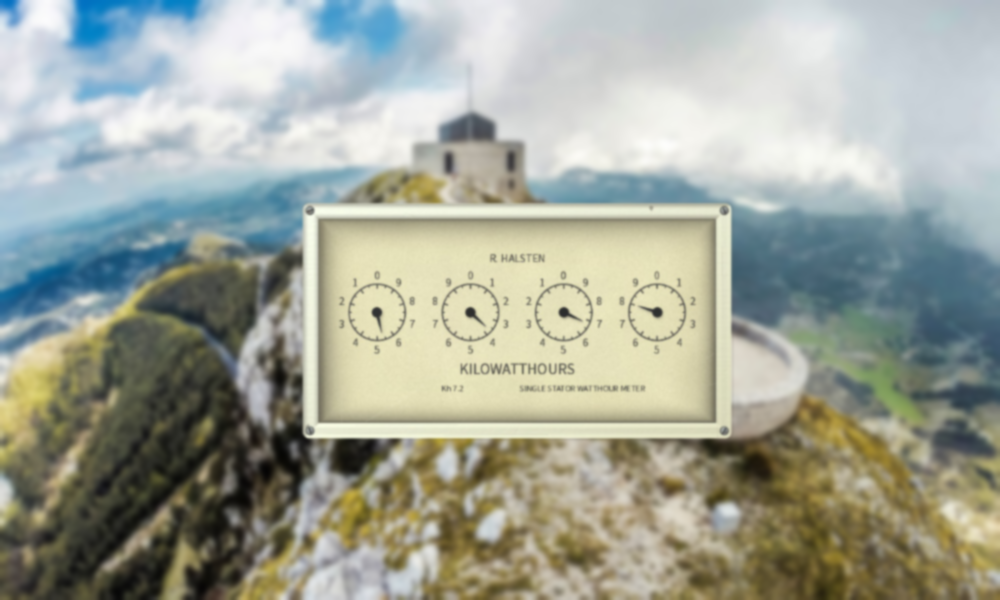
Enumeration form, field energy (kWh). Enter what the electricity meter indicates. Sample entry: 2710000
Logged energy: 5368
